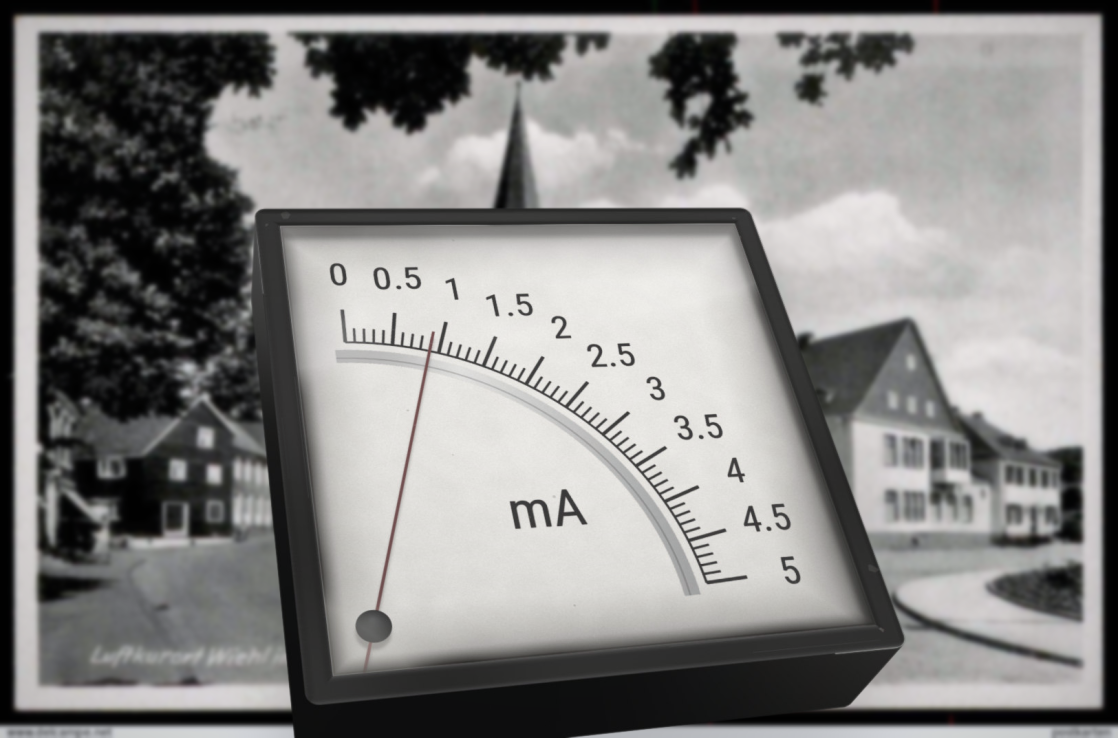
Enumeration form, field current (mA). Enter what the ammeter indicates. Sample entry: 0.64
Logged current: 0.9
